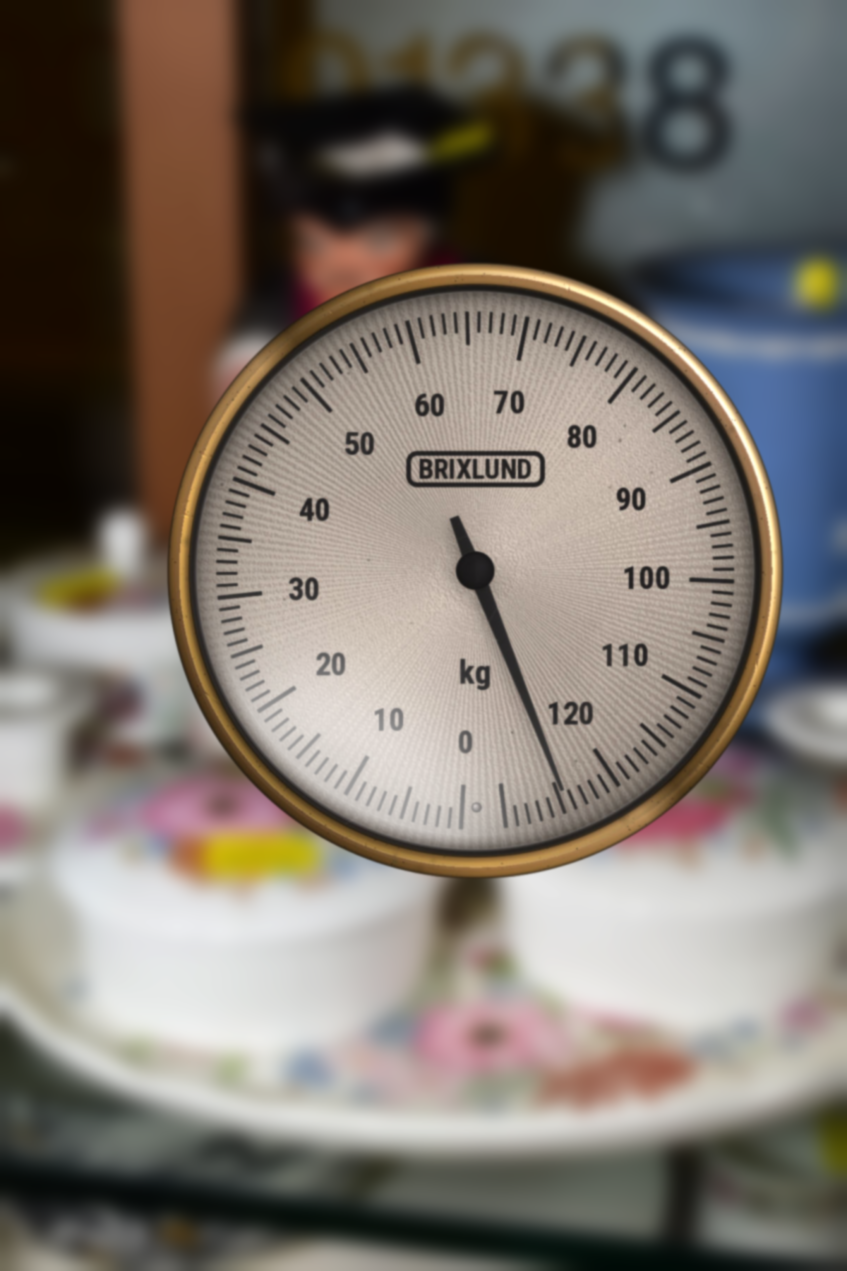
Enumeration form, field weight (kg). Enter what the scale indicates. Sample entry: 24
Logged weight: 124.5
